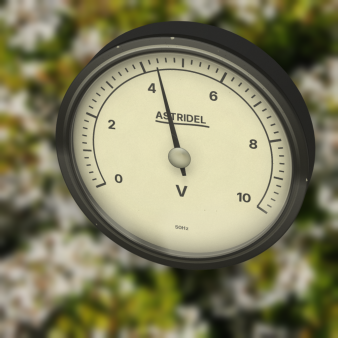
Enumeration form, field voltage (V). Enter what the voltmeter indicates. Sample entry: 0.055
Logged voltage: 4.4
